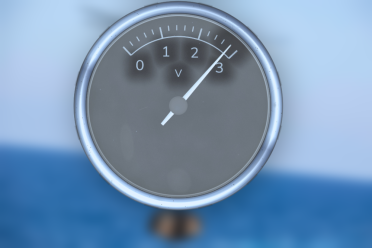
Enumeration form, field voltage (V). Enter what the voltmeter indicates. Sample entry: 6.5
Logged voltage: 2.8
